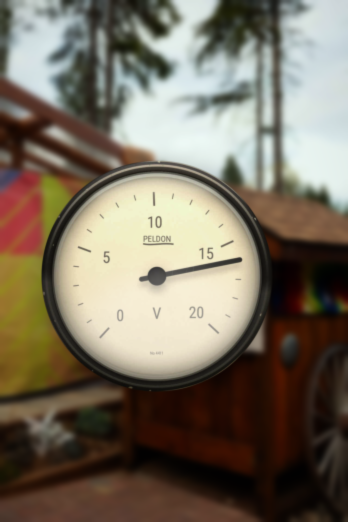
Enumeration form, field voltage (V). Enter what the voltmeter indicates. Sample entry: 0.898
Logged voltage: 16
